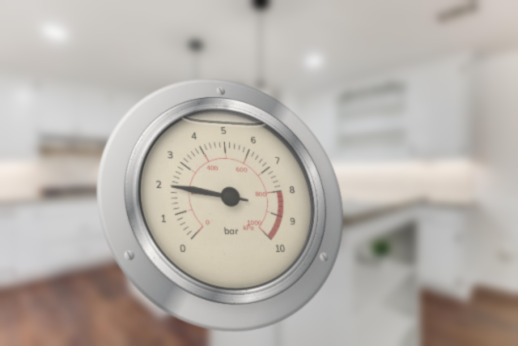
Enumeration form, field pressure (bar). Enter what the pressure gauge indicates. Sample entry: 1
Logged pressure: 2
